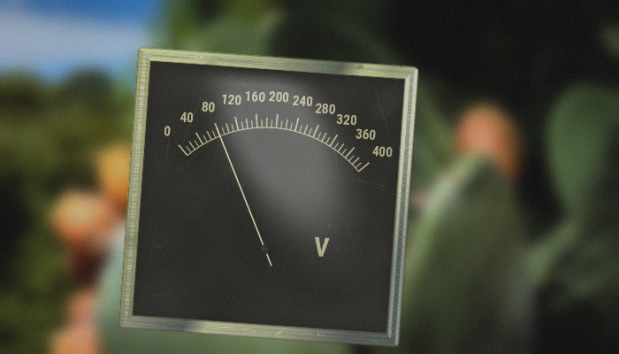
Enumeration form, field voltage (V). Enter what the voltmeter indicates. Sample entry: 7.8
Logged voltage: 80
